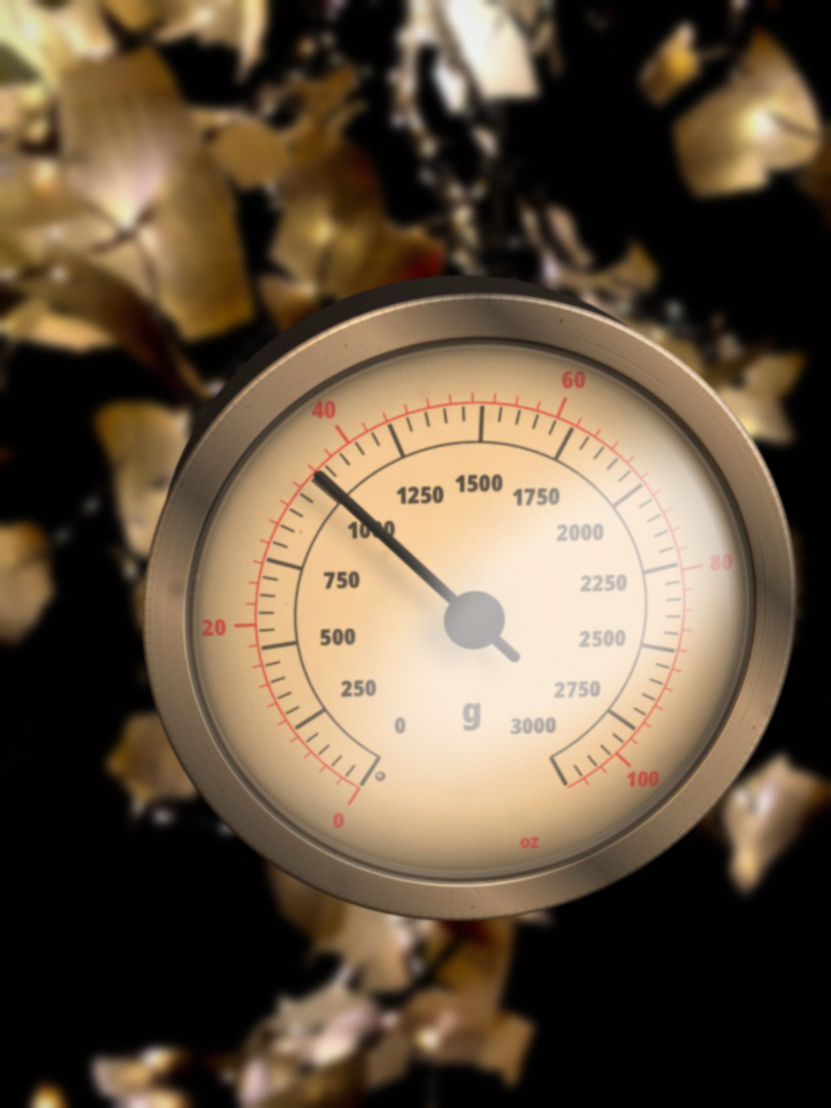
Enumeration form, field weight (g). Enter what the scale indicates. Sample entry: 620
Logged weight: 1025
